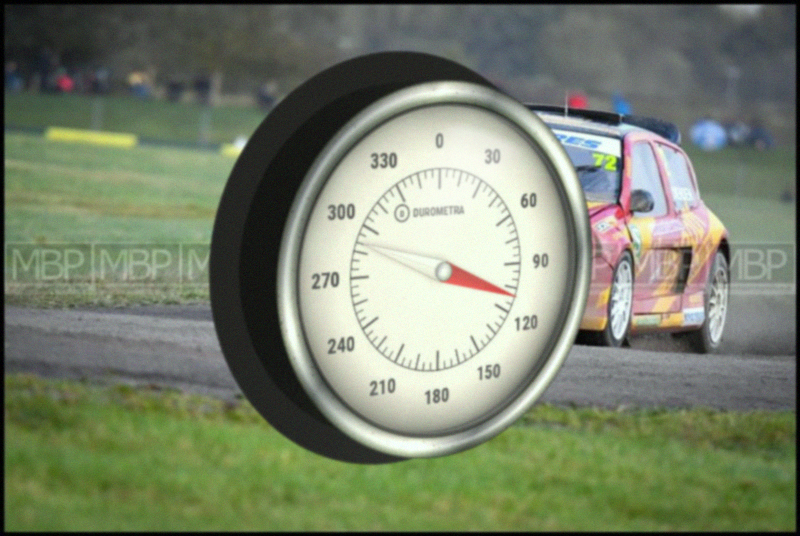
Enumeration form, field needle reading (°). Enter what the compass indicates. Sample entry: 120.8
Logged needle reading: 110
